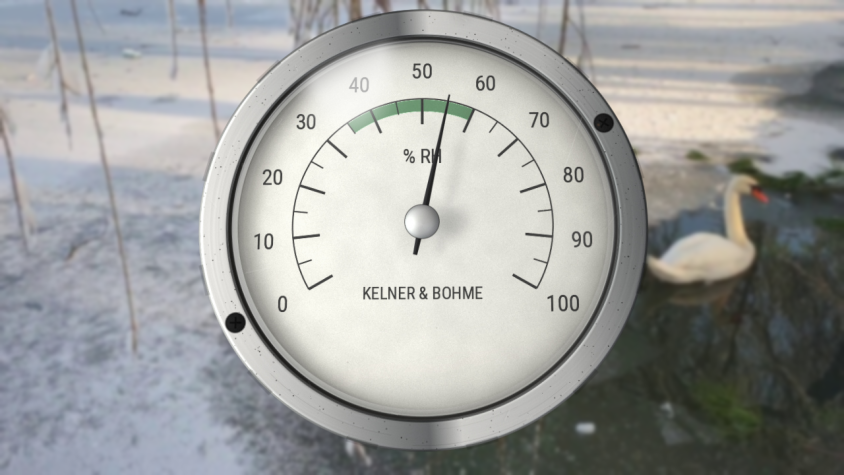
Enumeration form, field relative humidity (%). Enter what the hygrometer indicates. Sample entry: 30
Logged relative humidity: 55
